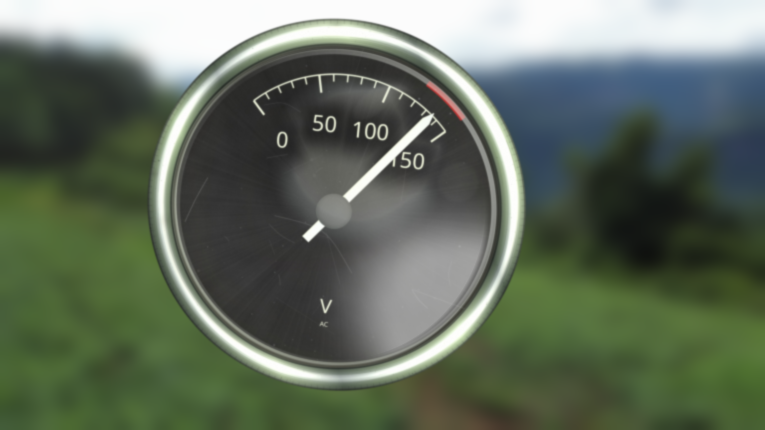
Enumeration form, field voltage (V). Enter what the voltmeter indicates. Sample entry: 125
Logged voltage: 135
